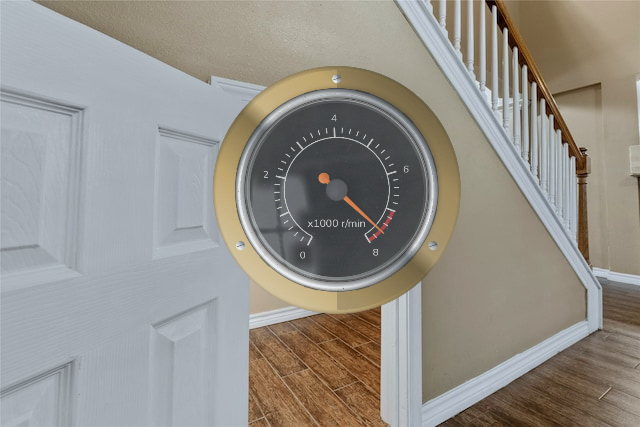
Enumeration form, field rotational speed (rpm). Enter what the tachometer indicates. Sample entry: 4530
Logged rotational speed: 7600
